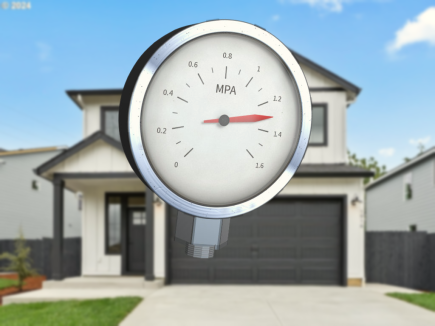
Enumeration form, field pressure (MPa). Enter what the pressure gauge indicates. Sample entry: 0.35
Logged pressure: 1.3
